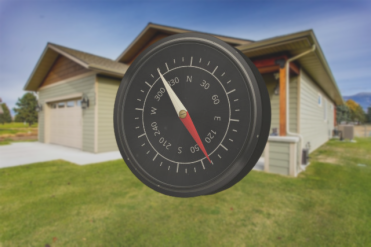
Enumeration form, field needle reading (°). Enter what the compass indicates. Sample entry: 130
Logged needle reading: 140
